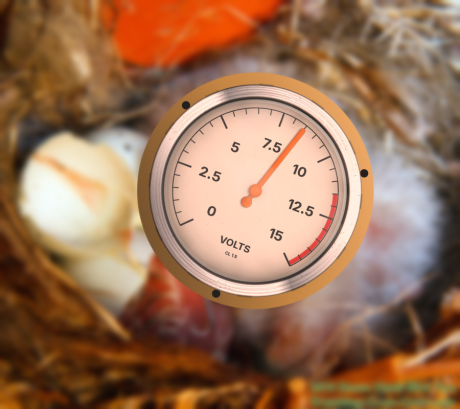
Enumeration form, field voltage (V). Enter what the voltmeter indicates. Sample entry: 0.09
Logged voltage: 8.5
